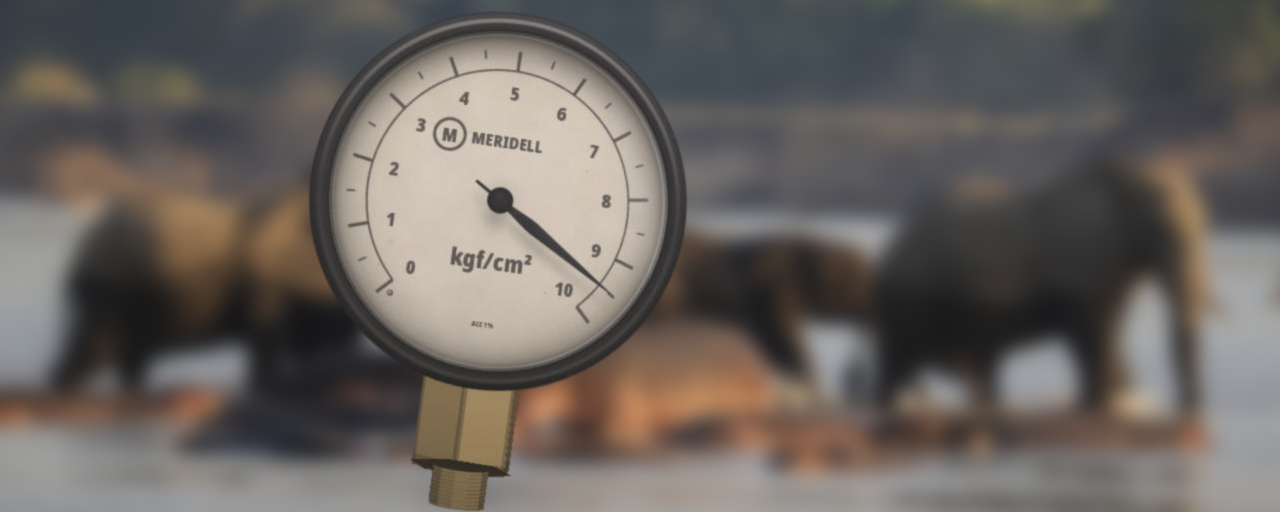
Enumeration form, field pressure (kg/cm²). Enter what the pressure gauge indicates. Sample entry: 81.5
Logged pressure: 9.5
